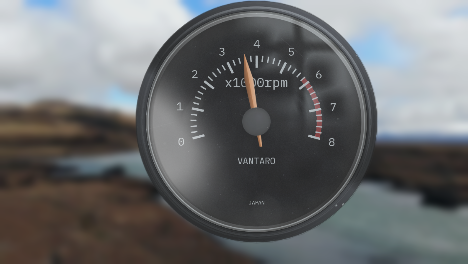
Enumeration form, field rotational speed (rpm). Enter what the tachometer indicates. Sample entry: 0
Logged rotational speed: 3600
